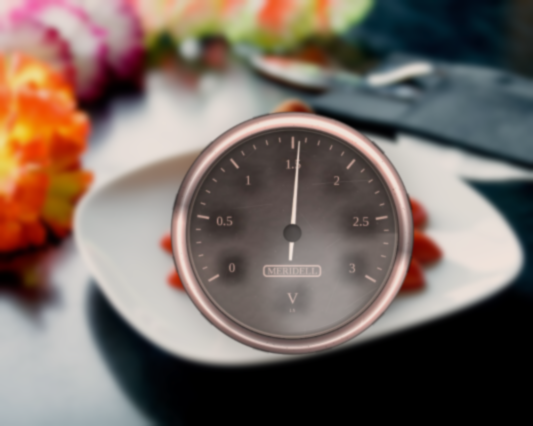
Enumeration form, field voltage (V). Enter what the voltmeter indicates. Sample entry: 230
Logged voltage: 1.55
